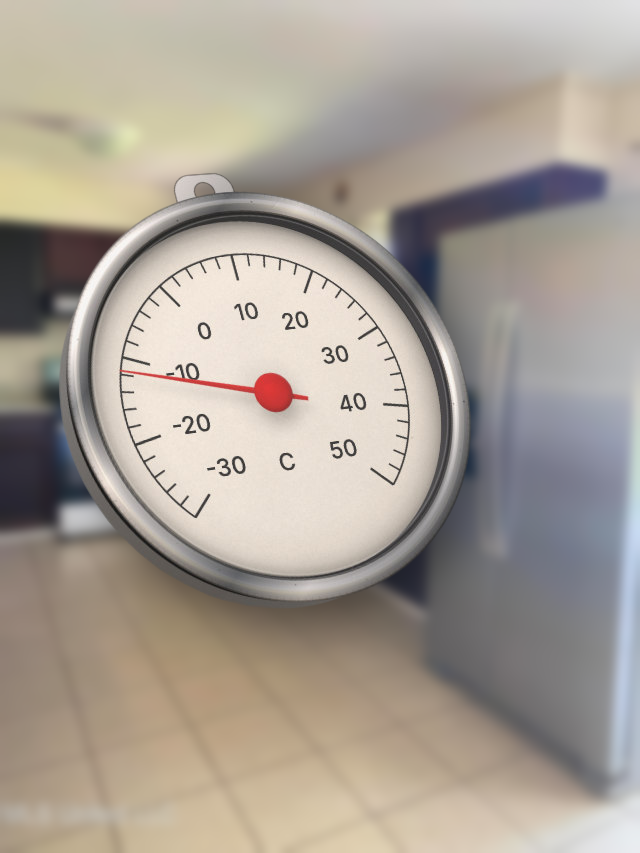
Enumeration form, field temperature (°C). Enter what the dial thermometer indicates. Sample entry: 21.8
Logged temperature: -12
